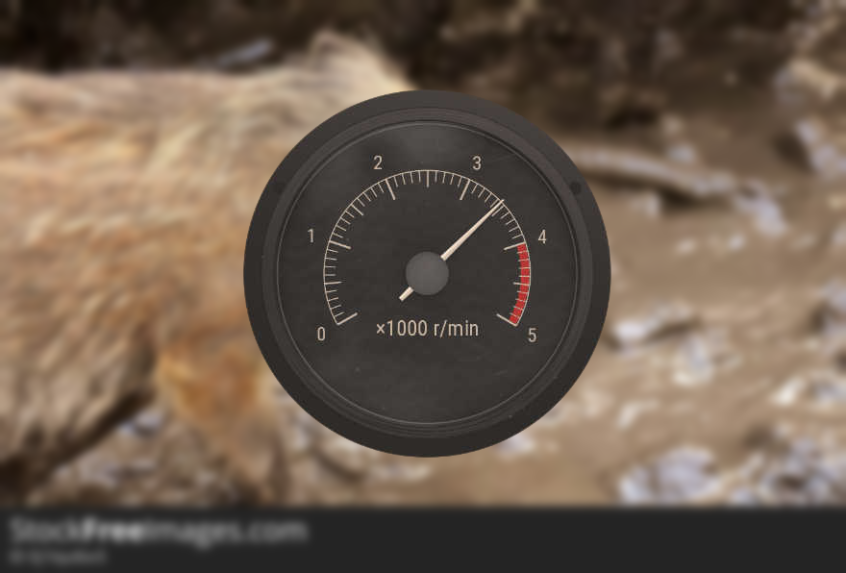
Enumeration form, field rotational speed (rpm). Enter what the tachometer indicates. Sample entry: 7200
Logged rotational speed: 3450
